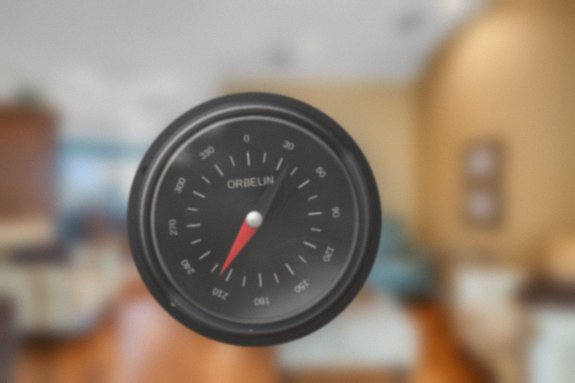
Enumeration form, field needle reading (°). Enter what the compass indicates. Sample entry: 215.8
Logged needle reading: 217.5
